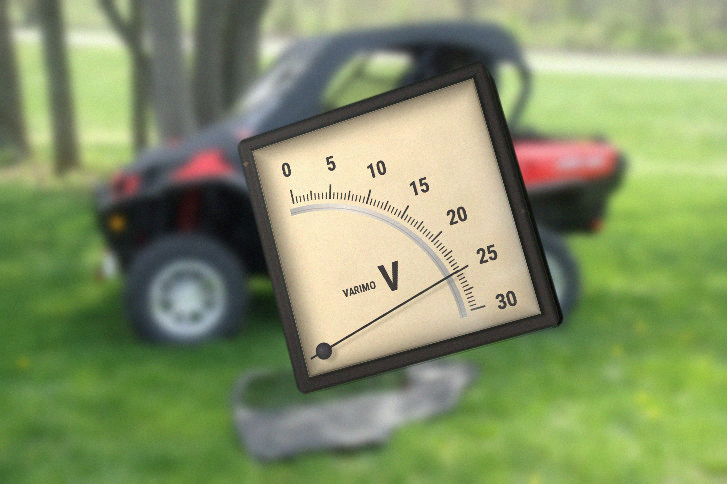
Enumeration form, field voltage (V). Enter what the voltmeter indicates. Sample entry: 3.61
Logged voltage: 25
